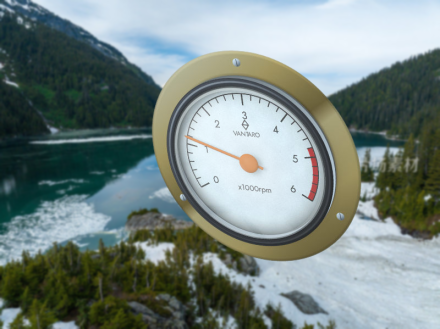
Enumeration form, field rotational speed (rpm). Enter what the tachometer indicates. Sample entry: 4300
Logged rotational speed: 1200
